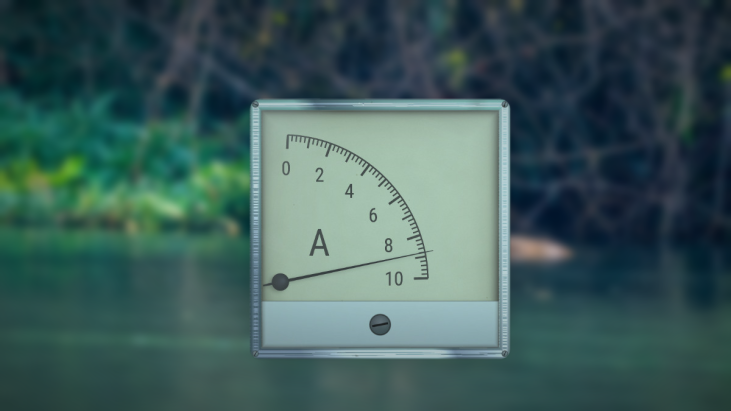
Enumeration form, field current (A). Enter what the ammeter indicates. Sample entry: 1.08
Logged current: 8.8
